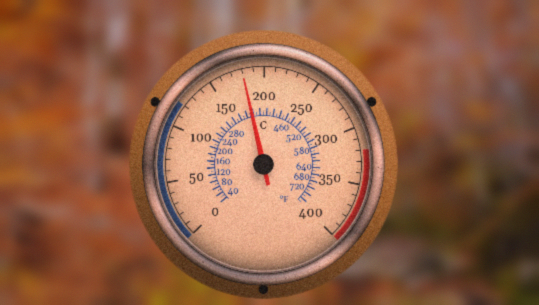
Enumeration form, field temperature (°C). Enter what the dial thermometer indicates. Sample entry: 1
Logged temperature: 180
